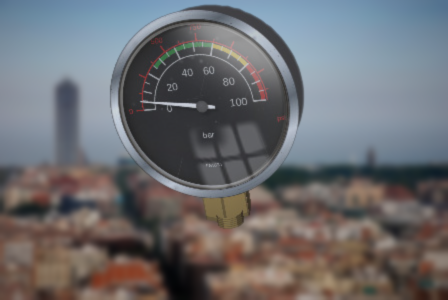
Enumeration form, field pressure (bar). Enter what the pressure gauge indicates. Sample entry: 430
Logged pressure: 5
